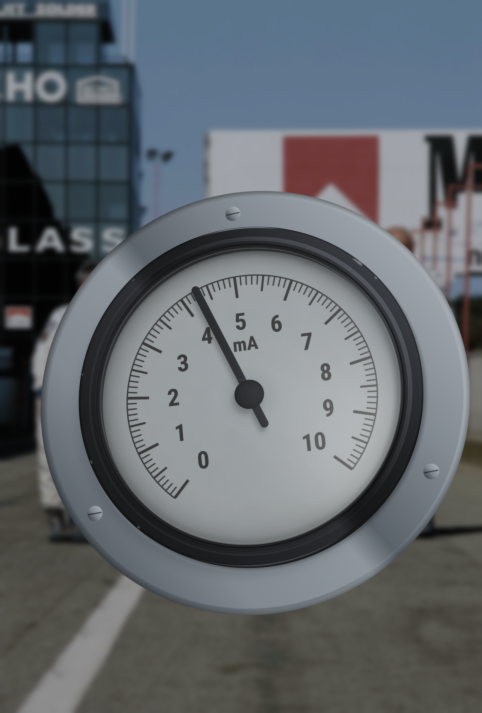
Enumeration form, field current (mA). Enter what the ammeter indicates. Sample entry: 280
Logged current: 4.3
